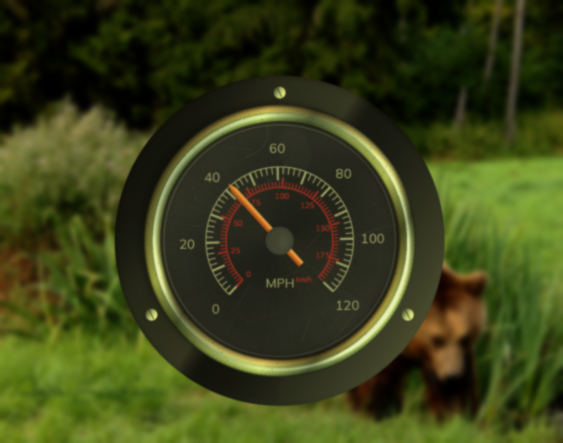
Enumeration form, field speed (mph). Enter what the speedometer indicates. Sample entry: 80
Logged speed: 42
